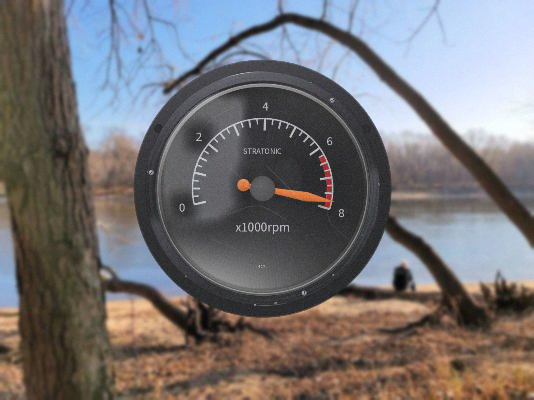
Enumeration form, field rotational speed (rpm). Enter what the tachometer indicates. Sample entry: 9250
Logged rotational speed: 7750
